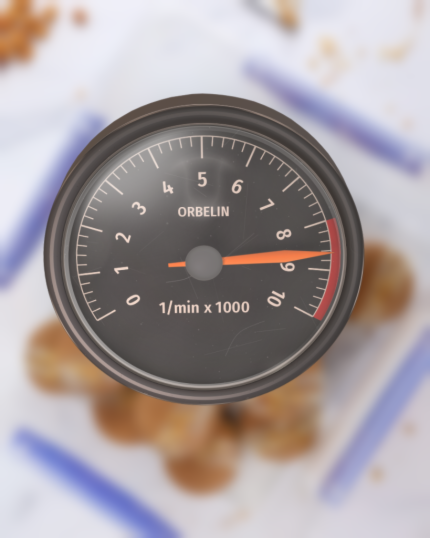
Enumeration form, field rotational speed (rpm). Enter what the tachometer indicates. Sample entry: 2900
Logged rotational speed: 8600
